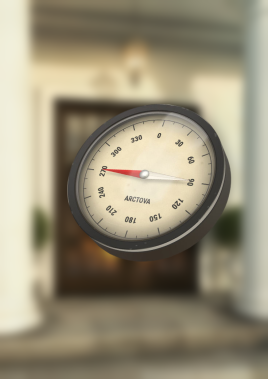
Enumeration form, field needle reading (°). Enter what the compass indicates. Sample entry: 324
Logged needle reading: 270
